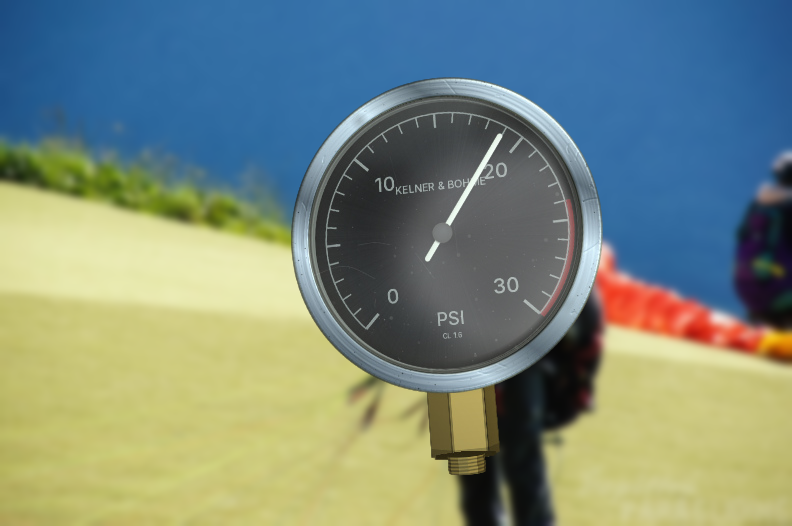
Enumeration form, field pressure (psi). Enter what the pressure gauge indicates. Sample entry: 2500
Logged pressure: 19
